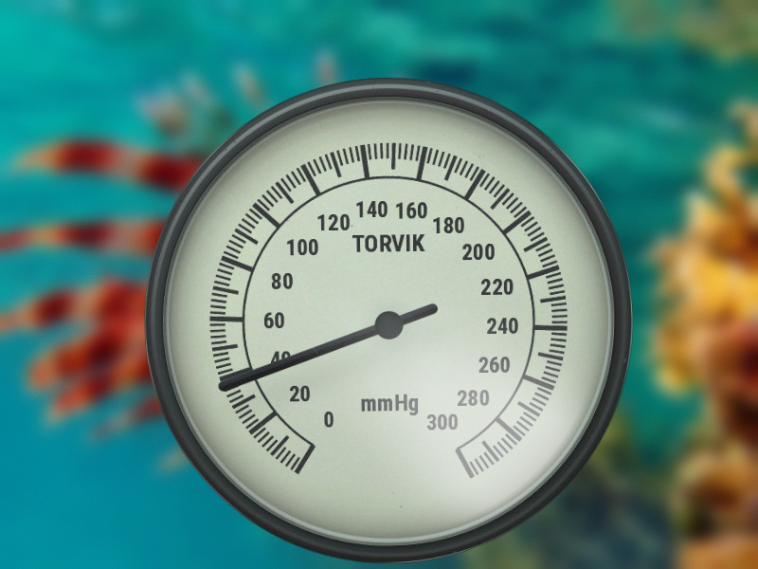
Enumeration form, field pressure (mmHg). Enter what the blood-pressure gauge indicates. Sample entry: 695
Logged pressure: 38
